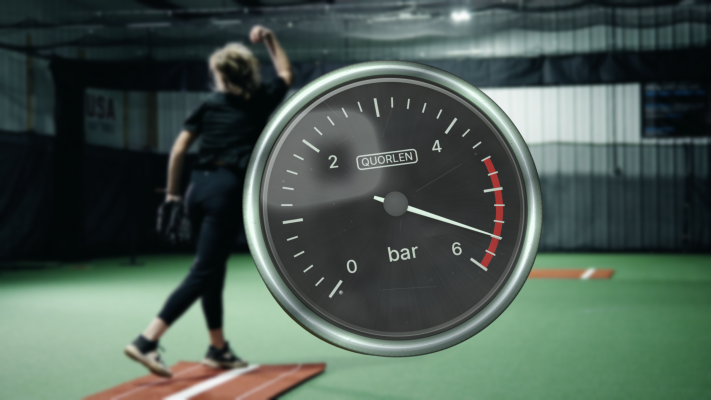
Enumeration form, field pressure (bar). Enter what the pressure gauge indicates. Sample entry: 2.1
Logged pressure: 5.6
